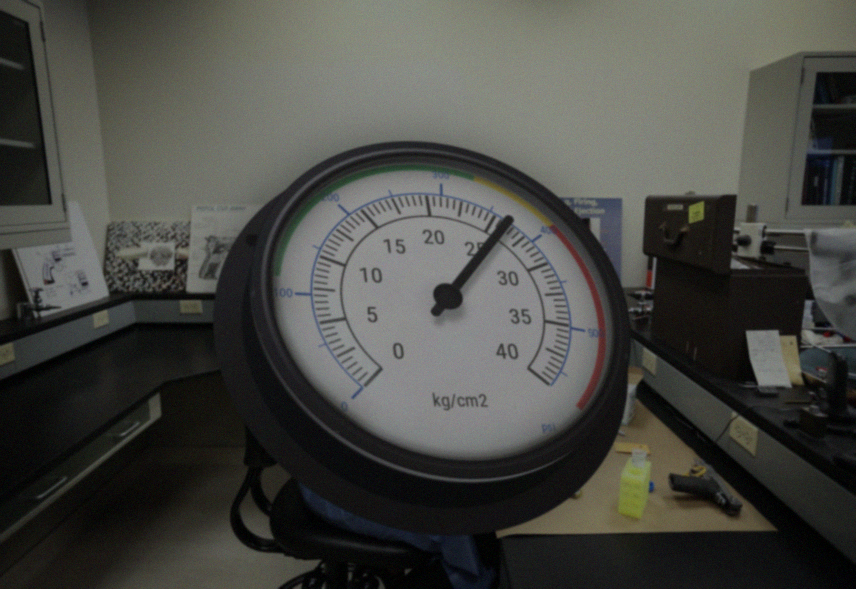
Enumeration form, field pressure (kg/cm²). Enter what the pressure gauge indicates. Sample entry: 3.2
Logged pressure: 26
